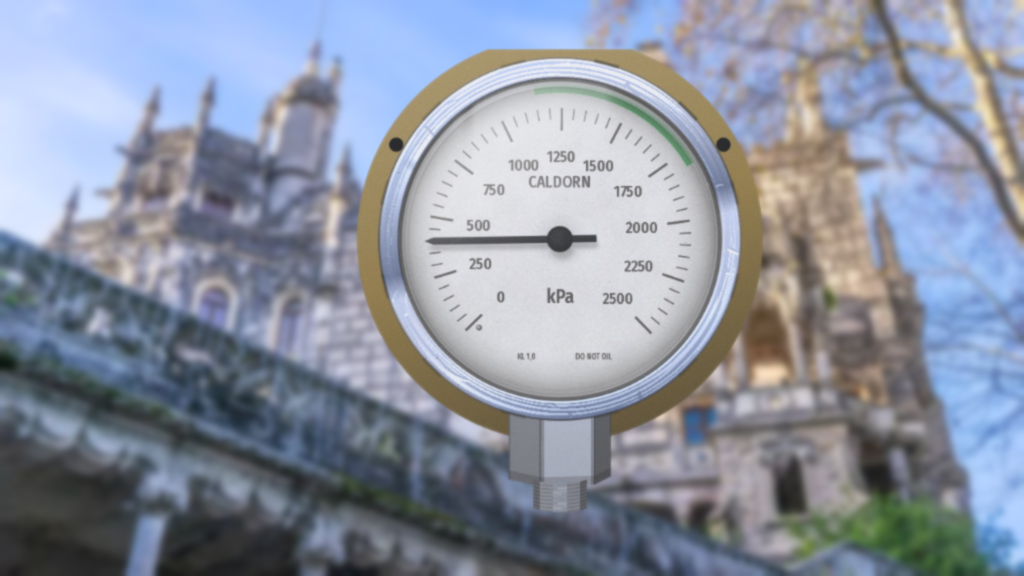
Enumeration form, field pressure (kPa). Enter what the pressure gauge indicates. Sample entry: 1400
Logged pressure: 400
